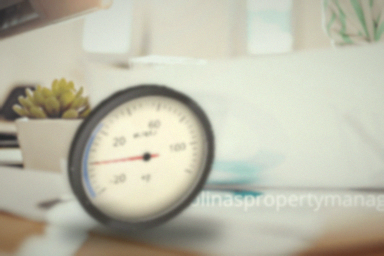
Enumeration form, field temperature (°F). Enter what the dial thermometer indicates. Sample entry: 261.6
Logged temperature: 0
